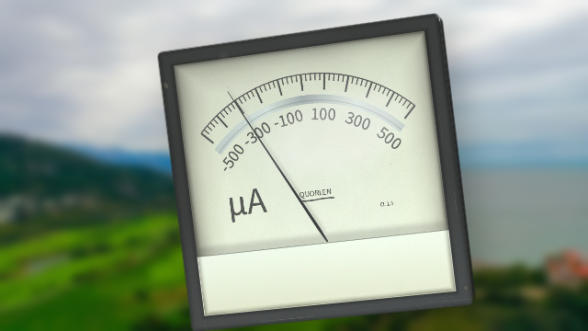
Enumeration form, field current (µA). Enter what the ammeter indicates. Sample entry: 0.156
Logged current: -300
